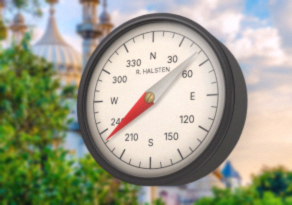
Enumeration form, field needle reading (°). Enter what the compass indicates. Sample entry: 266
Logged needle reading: 230
